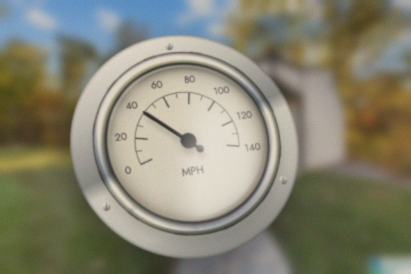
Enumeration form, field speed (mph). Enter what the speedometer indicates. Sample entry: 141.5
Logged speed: 40
